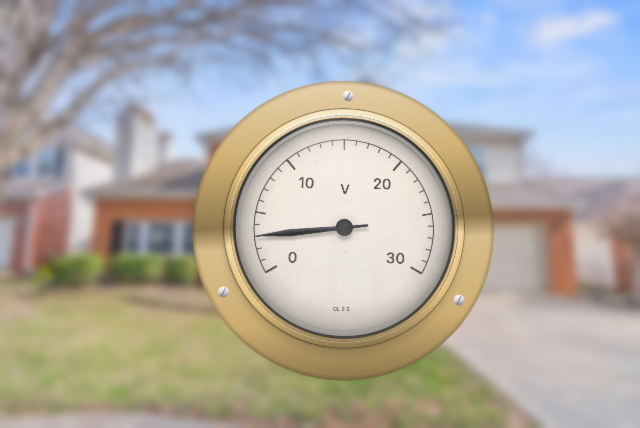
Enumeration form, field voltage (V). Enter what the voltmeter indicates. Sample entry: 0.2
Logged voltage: 3
